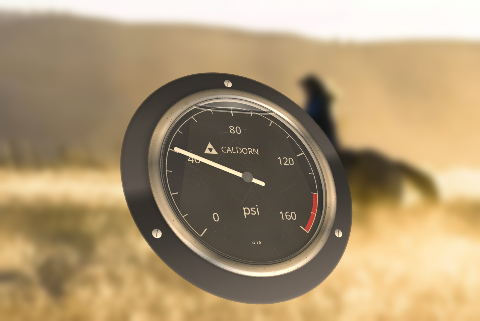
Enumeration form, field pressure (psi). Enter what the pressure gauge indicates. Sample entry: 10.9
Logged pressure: 40
